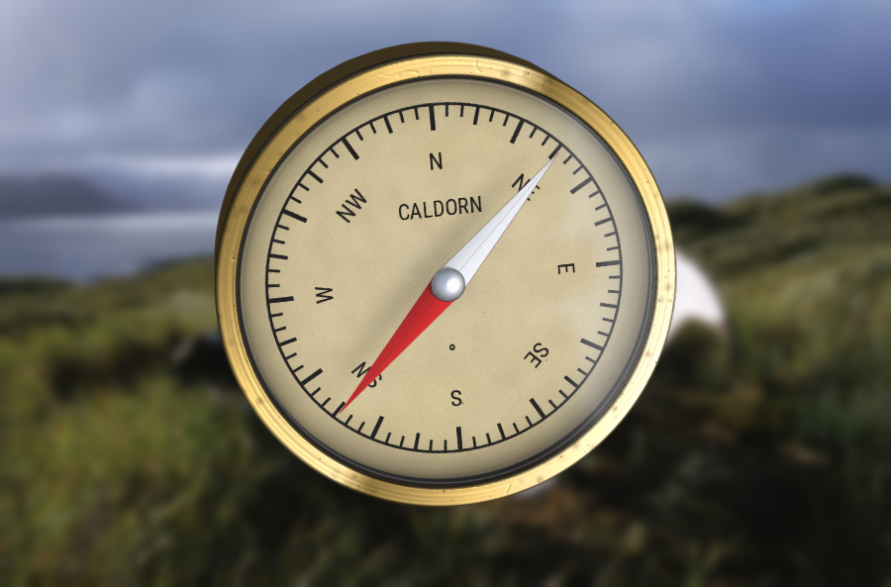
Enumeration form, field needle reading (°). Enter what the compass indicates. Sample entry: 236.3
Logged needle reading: 225
